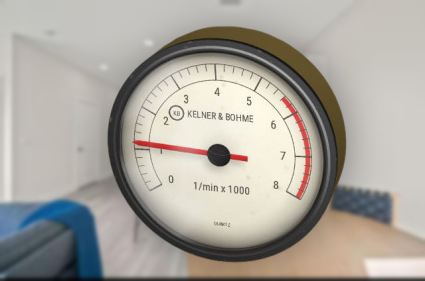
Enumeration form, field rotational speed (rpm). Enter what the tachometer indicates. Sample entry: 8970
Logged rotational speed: 1200
